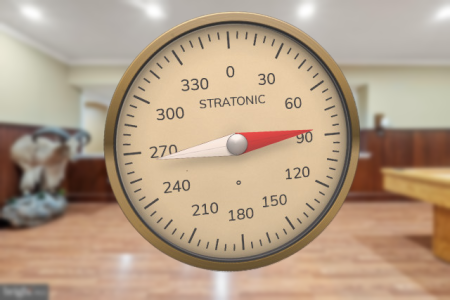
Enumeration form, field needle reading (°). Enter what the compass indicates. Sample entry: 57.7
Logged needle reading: 85
